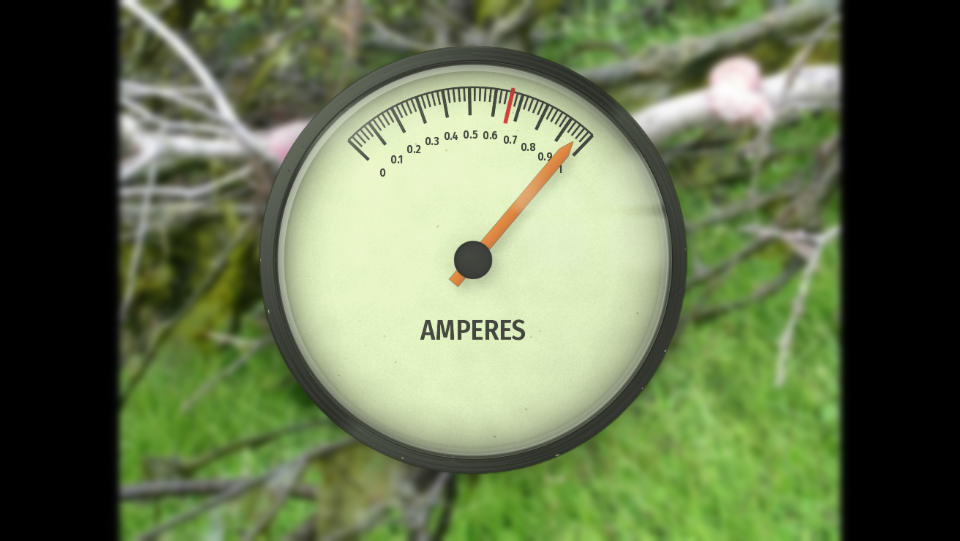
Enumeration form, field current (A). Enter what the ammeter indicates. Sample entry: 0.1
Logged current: 0.96
